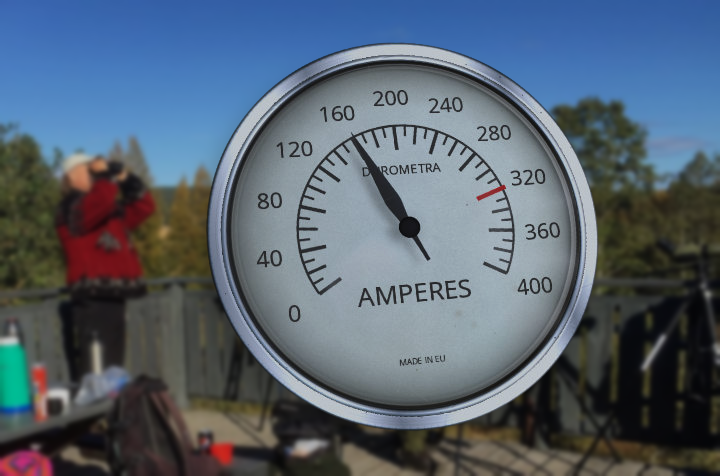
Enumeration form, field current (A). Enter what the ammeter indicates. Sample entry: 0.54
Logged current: 160
